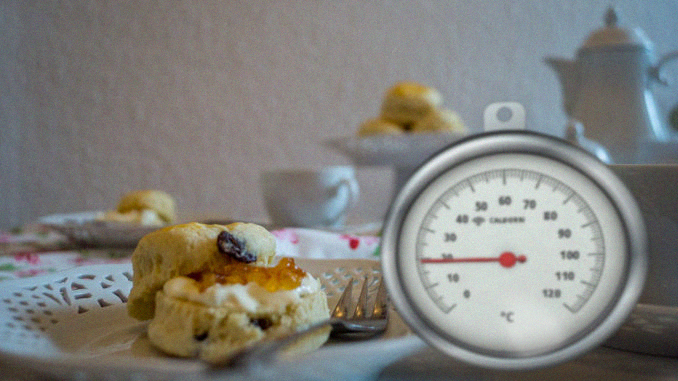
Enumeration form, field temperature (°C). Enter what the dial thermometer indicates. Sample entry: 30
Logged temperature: 20
